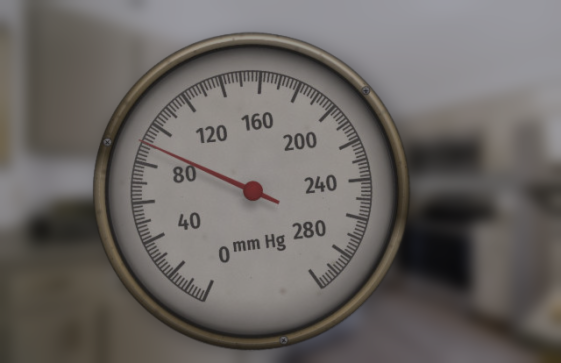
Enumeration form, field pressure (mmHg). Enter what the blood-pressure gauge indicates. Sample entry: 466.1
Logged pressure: 90
